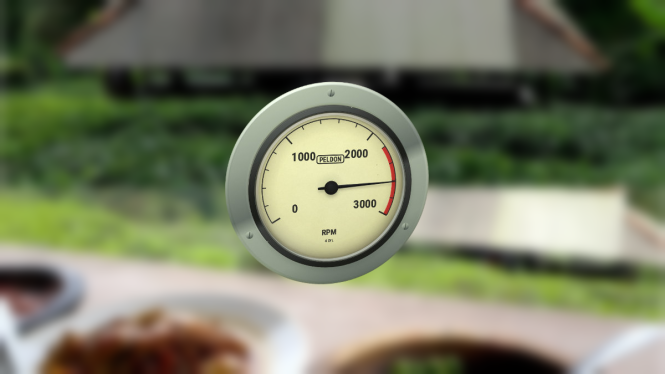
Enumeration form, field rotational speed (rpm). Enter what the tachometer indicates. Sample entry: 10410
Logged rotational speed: 2600
